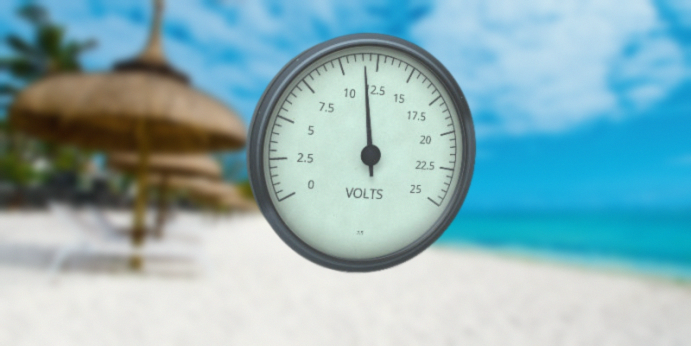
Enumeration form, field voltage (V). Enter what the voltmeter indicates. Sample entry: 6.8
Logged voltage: 11.5
